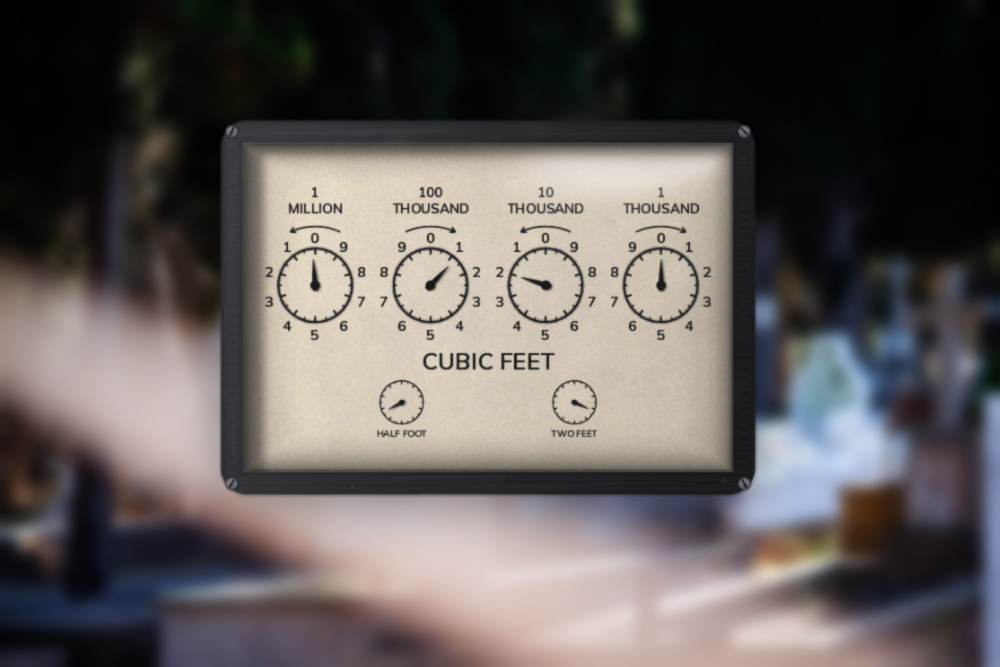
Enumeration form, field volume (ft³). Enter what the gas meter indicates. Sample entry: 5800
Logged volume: 12000
